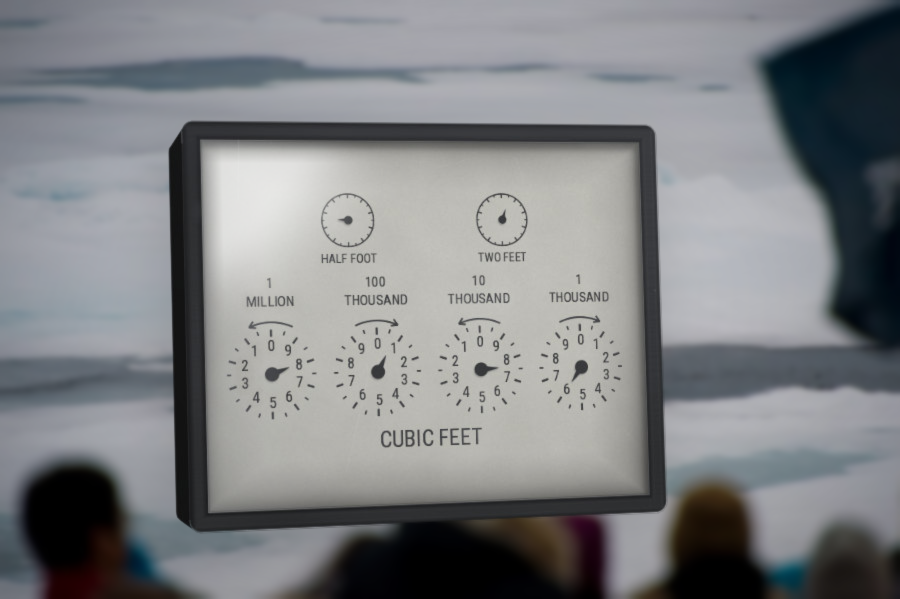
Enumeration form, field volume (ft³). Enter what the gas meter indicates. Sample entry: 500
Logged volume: 807600
